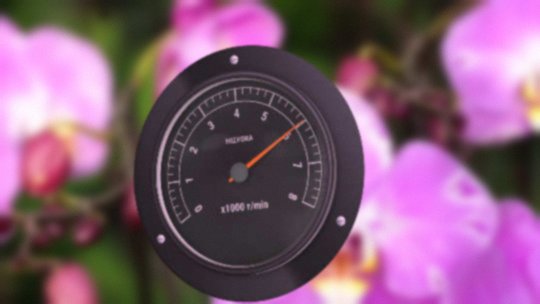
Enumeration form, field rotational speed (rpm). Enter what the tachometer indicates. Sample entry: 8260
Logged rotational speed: 6000
